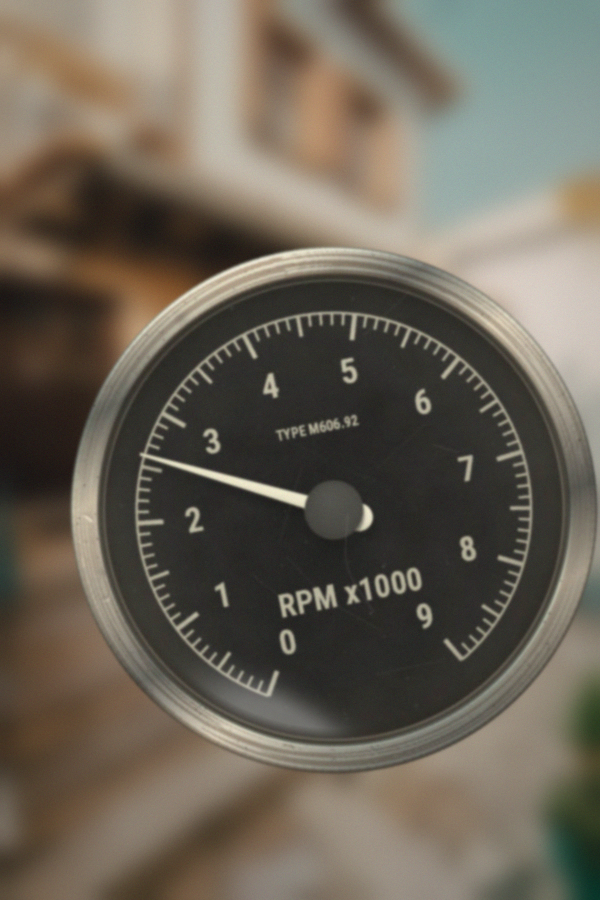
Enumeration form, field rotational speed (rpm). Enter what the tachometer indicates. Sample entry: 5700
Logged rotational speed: 2600
